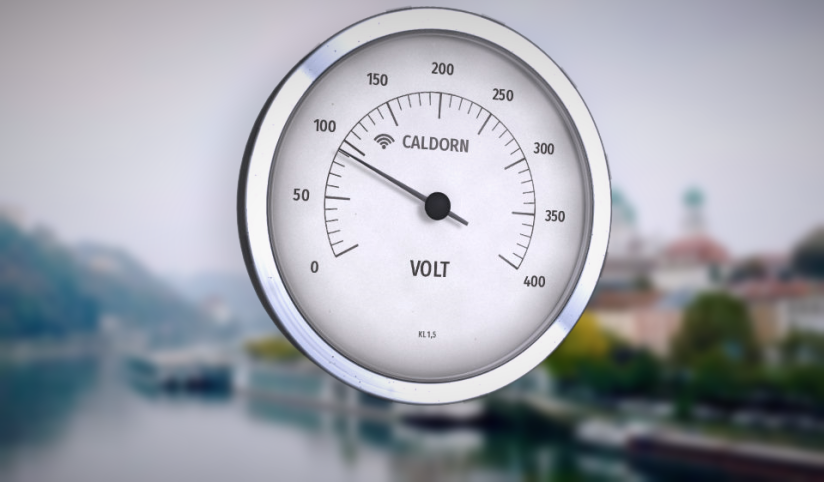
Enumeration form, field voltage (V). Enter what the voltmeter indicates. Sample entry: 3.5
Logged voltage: 90
